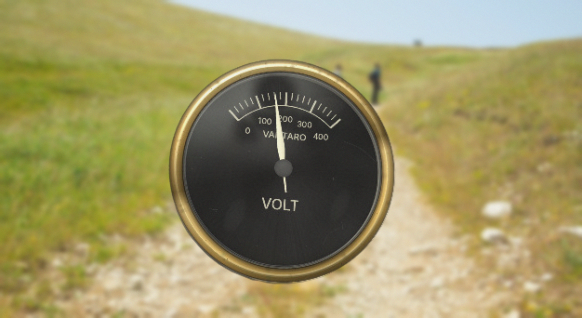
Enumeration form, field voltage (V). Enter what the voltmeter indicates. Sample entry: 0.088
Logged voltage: 160
